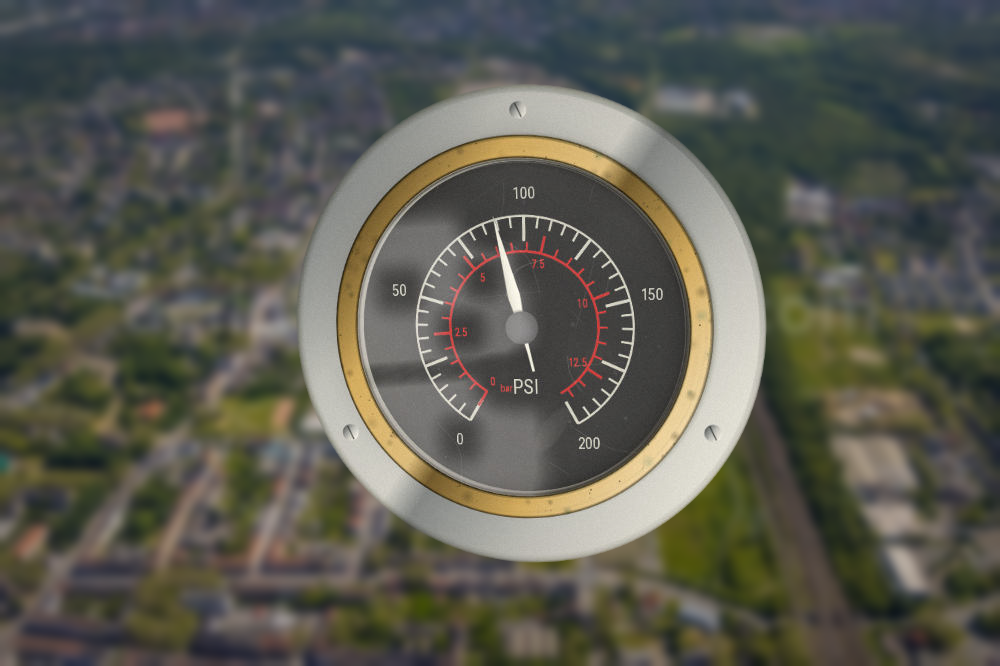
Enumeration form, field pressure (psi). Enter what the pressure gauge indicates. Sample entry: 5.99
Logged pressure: 90
